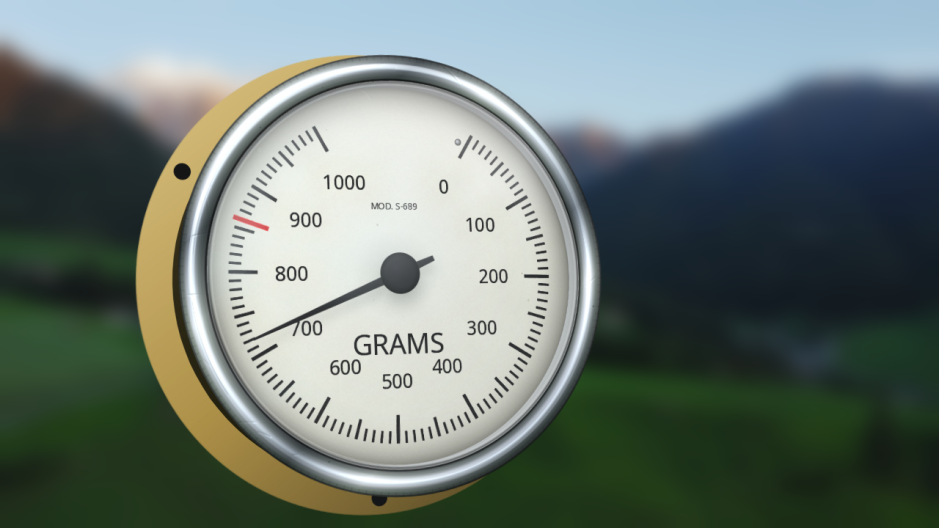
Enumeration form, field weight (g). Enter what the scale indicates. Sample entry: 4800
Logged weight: 720
